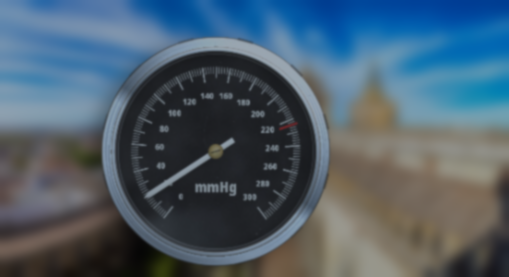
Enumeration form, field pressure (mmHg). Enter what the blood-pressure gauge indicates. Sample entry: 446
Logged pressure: 20
